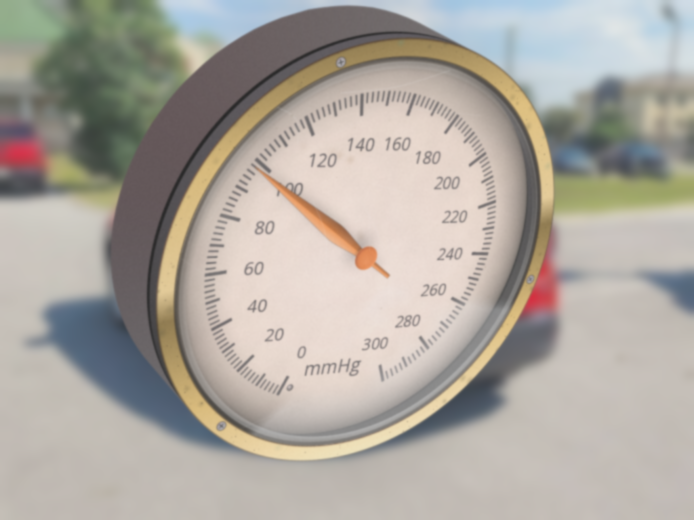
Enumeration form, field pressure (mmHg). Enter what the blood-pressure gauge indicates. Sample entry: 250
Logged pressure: 98
